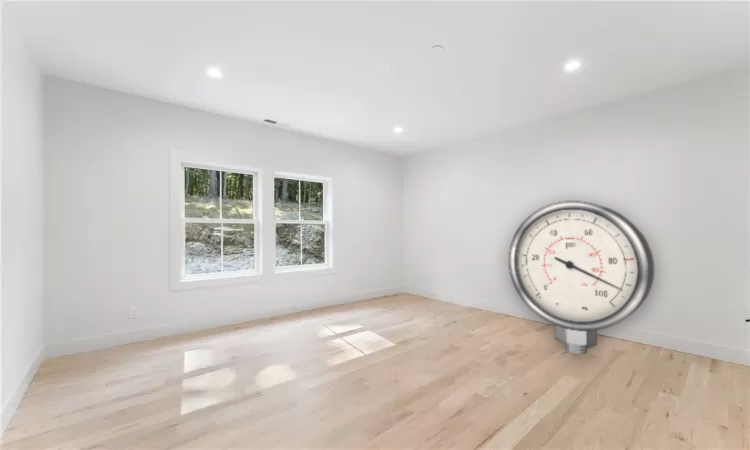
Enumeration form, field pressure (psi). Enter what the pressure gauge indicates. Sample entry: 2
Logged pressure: 92.5
